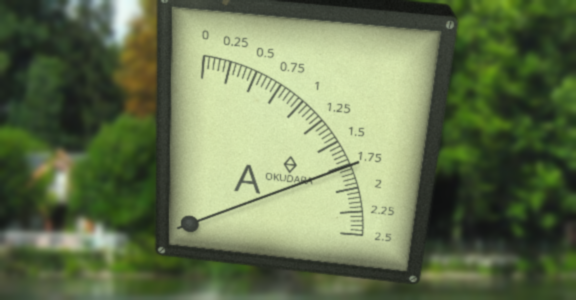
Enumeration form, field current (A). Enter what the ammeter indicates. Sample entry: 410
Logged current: 1.75
